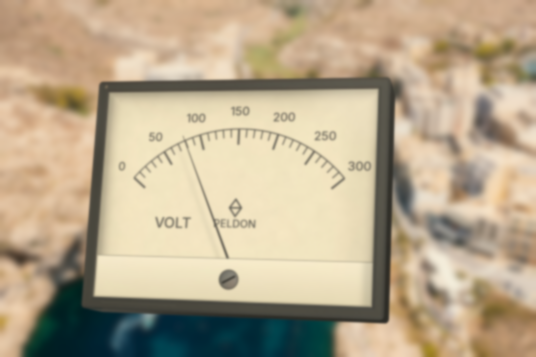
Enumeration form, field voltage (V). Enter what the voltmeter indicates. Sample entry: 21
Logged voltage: 80
